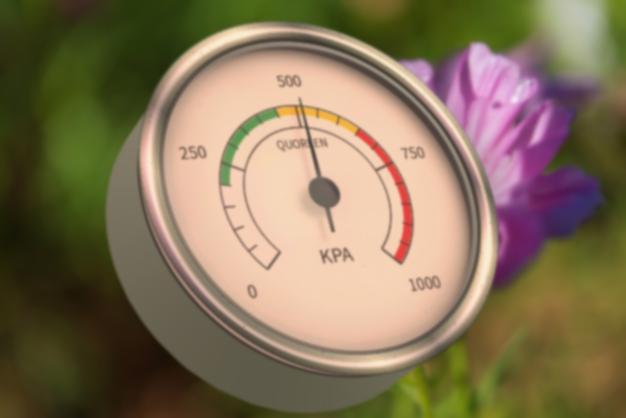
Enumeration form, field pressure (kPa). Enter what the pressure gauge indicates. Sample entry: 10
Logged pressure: 500
